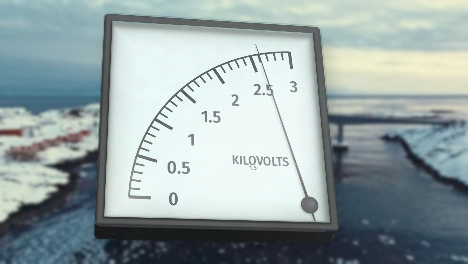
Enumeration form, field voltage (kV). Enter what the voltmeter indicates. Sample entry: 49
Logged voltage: 2.6
